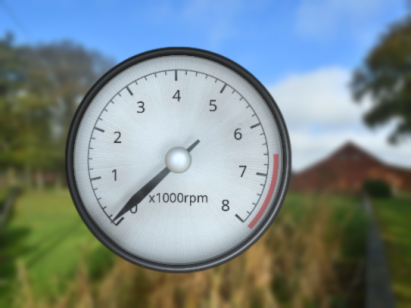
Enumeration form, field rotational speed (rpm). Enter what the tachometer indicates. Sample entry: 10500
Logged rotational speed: 100
